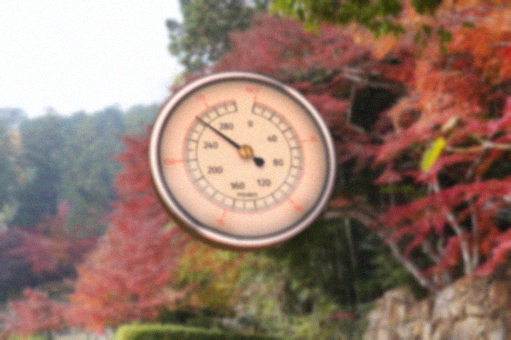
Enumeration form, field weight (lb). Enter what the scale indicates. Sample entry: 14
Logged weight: 260
